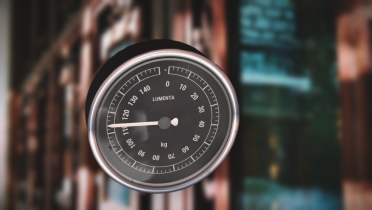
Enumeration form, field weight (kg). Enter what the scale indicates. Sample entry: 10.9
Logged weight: 114
